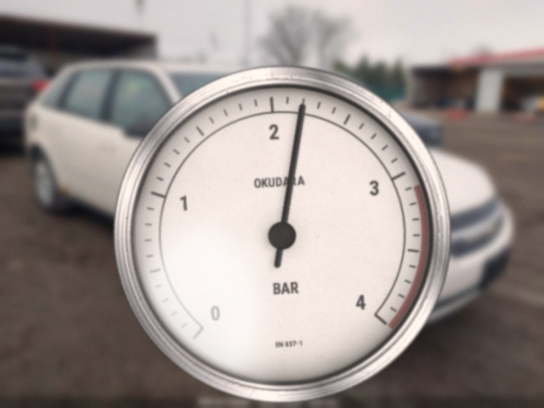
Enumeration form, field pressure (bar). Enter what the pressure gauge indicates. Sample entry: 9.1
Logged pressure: 2.2
